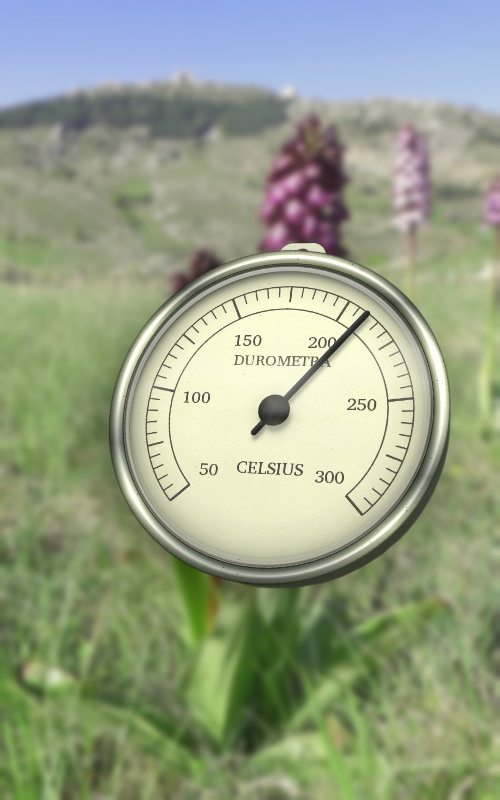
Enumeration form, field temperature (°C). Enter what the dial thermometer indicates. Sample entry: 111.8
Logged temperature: 210
